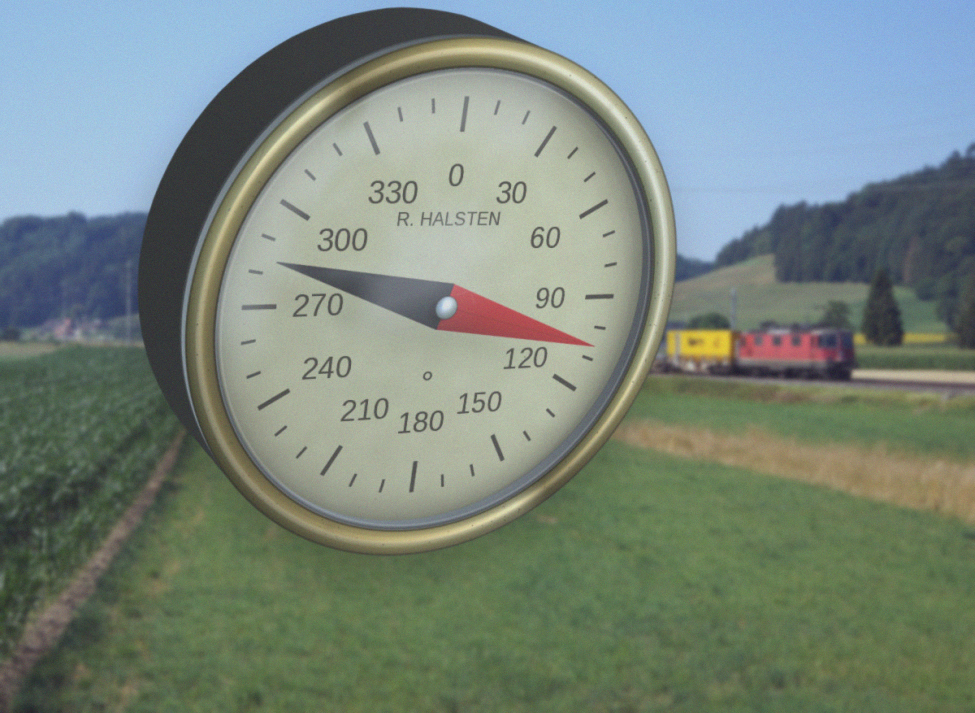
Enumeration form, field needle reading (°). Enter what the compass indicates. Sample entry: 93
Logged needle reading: 105
